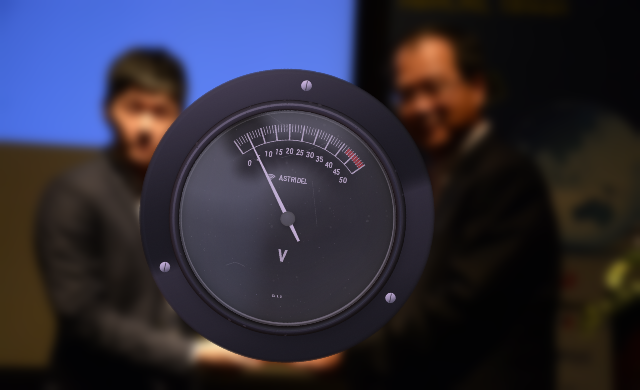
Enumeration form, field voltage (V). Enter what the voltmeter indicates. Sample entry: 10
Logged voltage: 5
